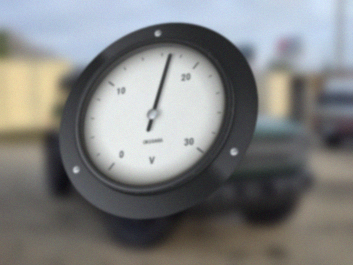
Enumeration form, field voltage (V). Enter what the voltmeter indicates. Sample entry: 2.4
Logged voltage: 17
